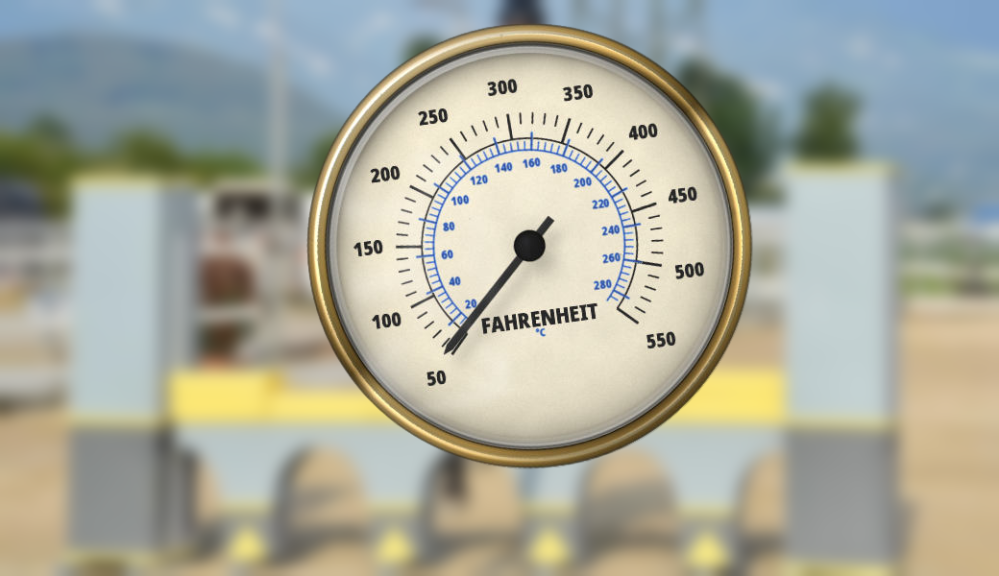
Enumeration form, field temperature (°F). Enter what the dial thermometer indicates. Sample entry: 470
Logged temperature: 55
